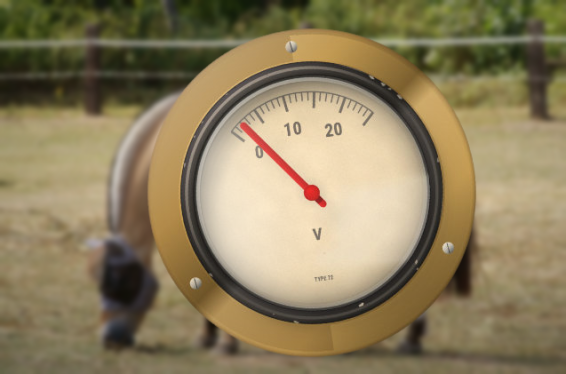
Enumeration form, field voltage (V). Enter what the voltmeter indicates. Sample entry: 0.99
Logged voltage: 2
